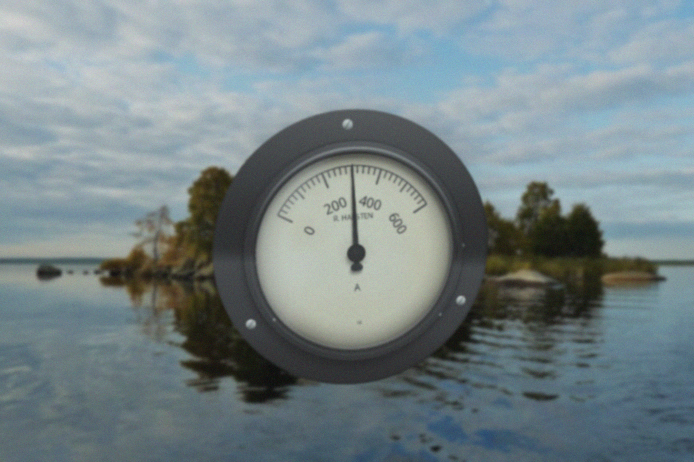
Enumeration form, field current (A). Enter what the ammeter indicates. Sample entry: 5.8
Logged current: 300
